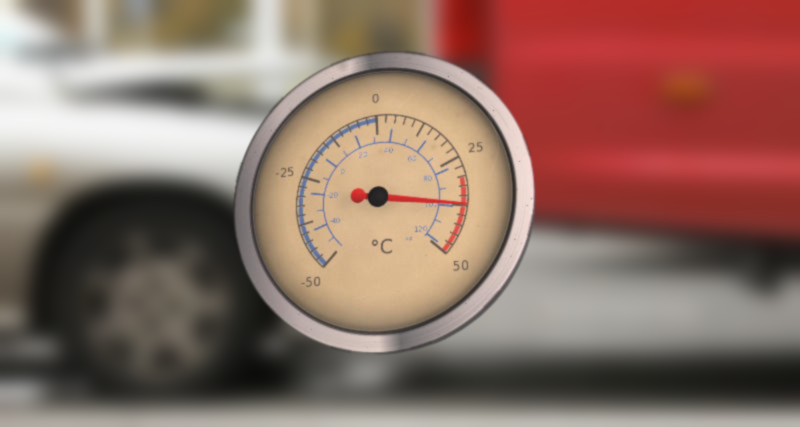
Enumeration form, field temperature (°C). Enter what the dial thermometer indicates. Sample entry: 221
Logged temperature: 37.5
